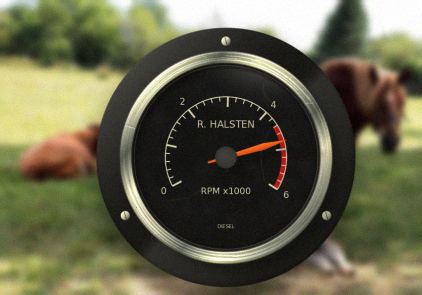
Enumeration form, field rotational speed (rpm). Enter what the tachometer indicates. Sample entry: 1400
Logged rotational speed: 4800
